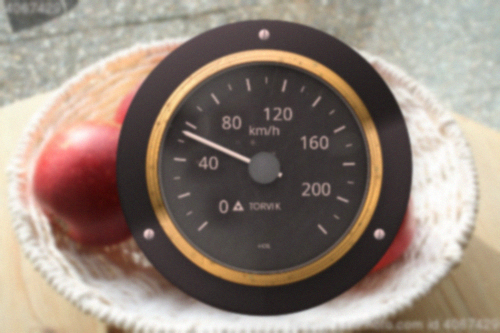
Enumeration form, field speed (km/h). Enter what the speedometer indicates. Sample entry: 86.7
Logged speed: 55
